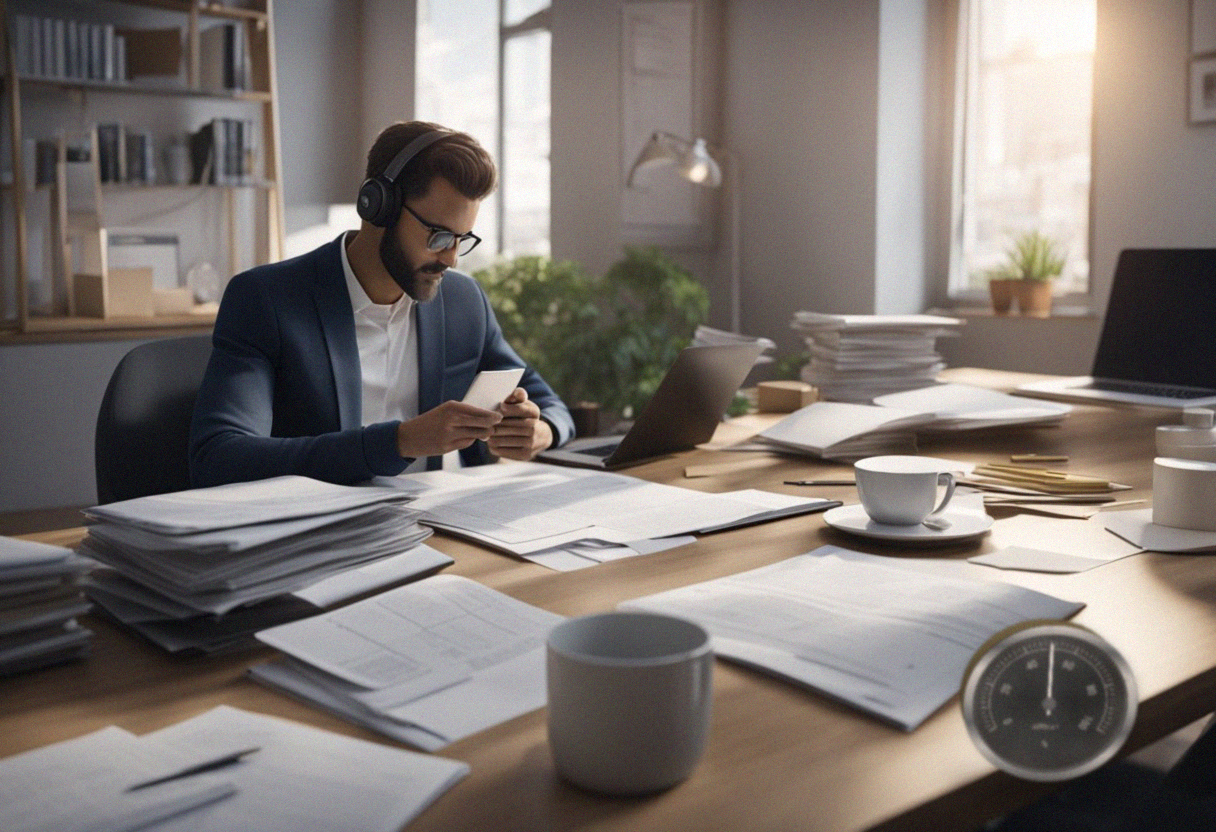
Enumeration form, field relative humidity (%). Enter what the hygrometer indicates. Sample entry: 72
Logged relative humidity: 50
